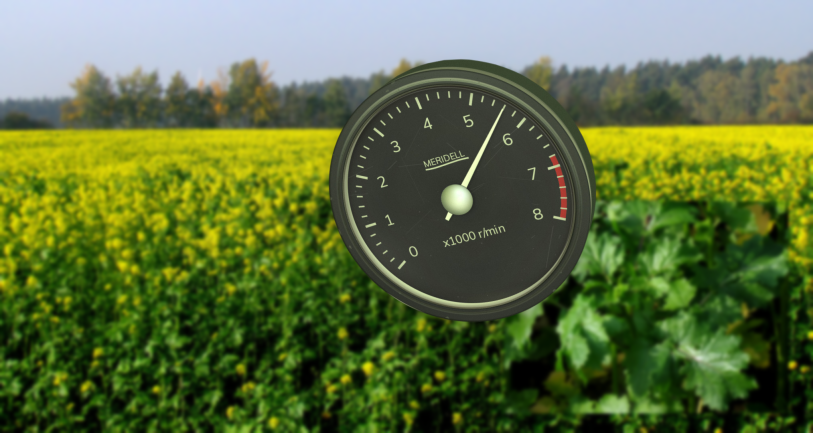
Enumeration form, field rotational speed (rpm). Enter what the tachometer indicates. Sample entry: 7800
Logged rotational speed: 5600
